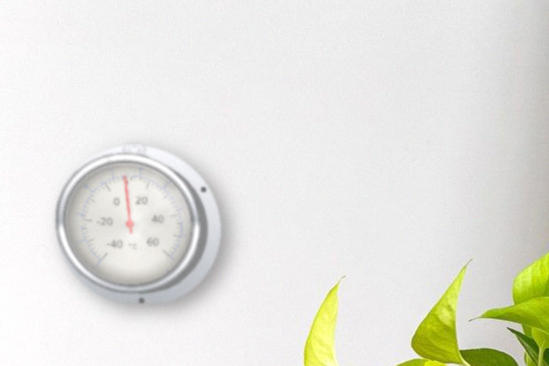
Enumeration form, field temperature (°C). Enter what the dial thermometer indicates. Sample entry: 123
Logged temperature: 10
